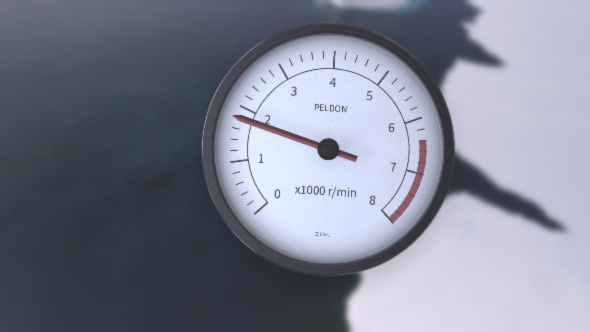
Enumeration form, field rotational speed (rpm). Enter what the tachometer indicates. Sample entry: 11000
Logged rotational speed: 1800
